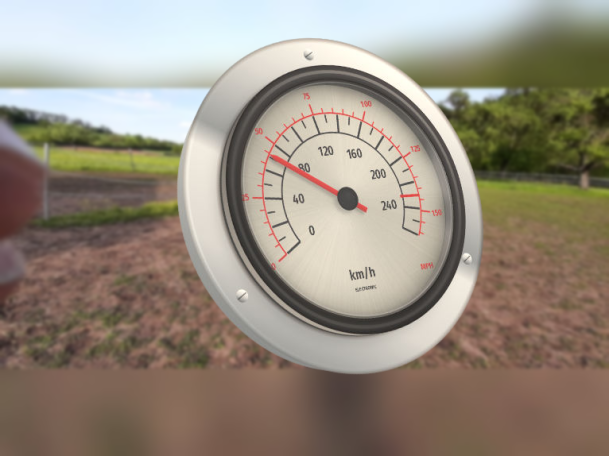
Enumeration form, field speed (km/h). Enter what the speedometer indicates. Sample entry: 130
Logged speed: 70
